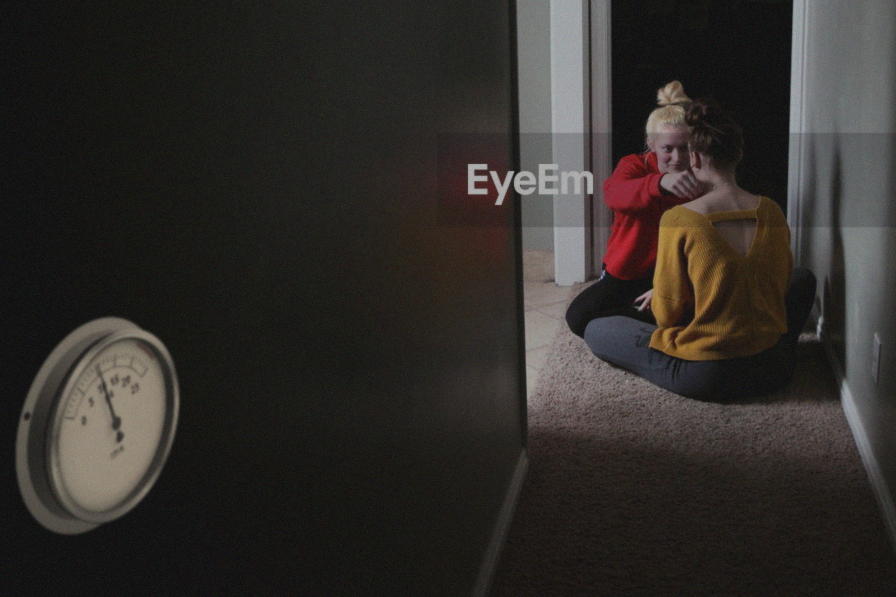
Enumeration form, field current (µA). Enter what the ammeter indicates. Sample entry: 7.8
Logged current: 10
